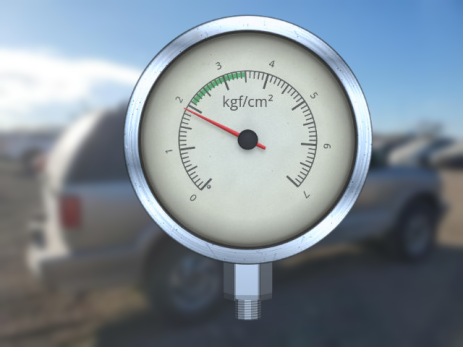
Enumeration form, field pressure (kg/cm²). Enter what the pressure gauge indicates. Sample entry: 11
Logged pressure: 1.9
